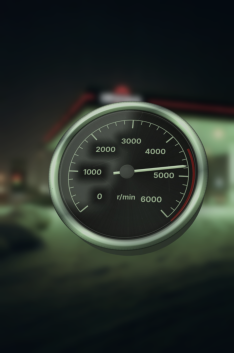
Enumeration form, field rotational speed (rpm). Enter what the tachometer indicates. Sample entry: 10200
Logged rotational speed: 4800
